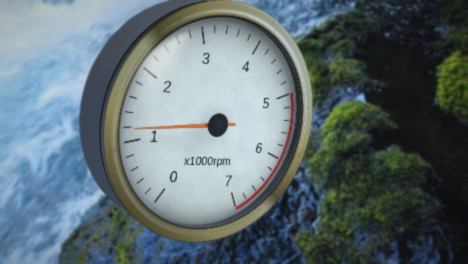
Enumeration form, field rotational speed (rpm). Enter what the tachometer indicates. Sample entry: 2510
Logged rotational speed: 1200
